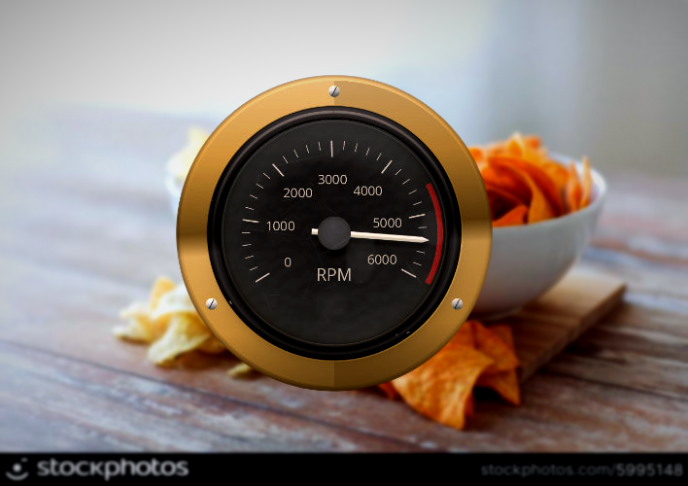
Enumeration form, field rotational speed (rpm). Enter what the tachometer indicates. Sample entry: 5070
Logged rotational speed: 5400
